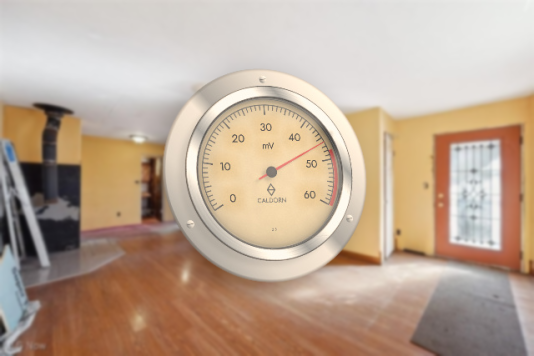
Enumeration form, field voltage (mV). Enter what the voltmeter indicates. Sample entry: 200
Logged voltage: 46
